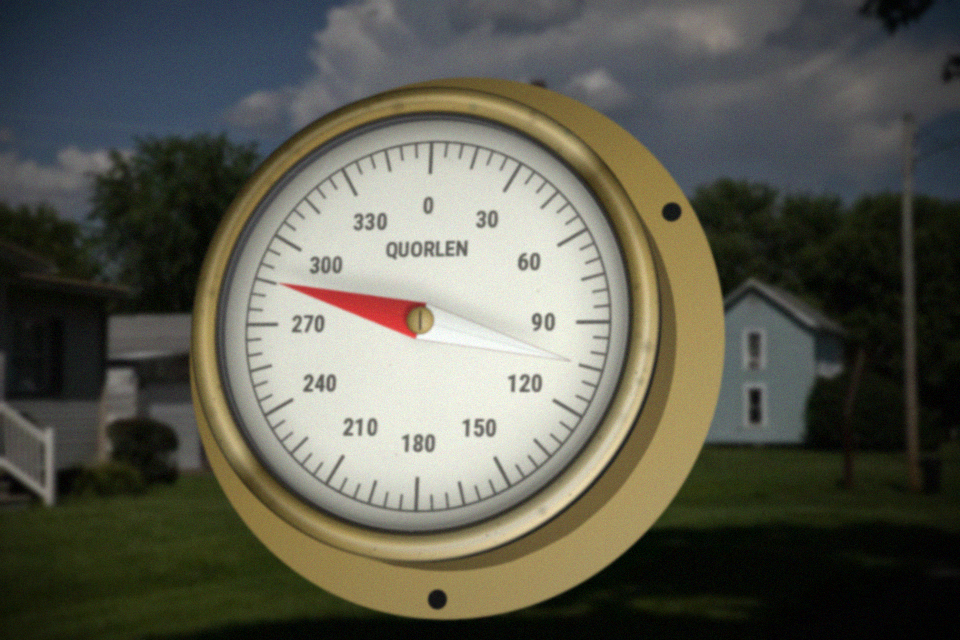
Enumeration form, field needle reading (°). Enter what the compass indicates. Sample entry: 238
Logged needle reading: 285
